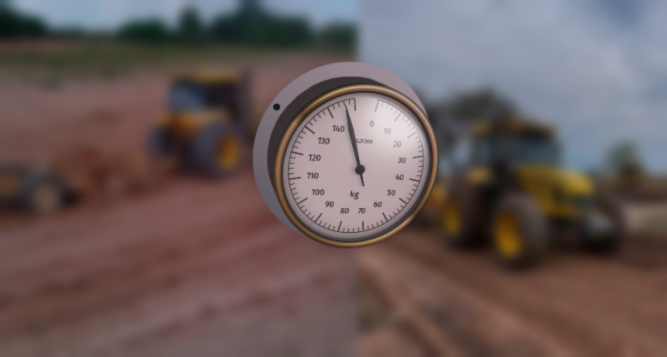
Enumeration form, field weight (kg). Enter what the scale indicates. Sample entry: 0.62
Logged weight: 146
